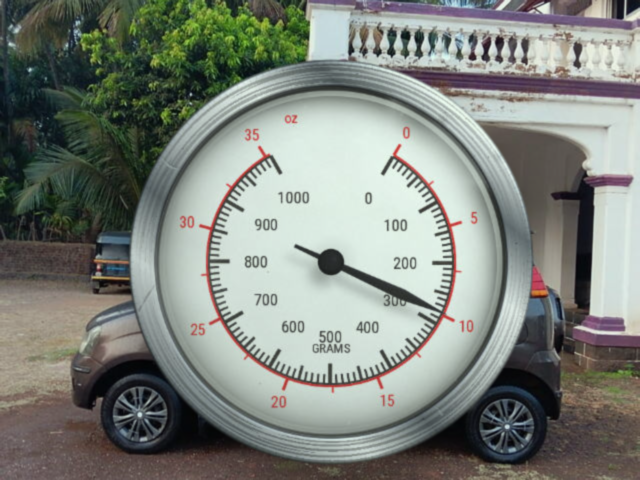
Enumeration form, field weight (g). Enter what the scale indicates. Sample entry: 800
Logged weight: 280
